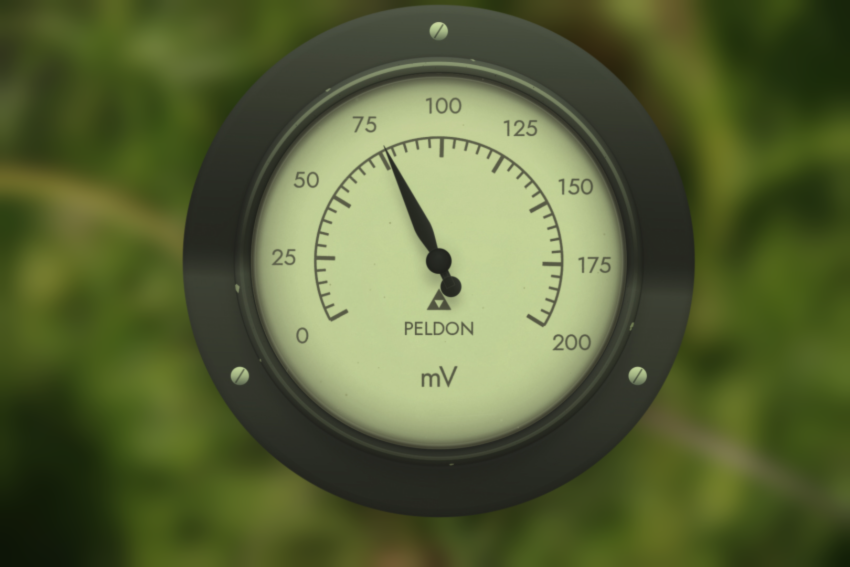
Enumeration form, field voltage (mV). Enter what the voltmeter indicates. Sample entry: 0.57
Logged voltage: 77.5
